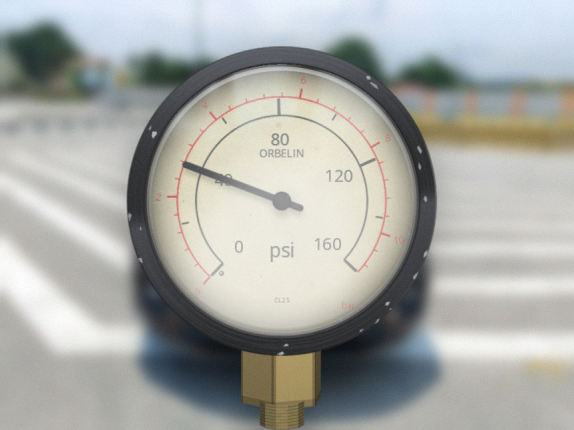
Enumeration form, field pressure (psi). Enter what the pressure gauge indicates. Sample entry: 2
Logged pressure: 40
